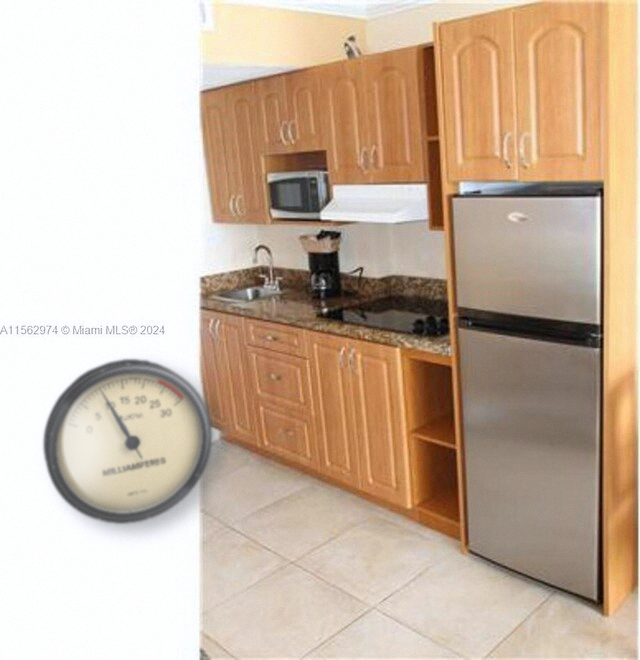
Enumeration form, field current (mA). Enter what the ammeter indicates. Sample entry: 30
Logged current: 10
